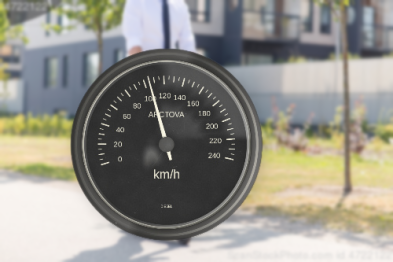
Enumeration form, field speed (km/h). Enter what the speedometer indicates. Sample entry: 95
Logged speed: 105
